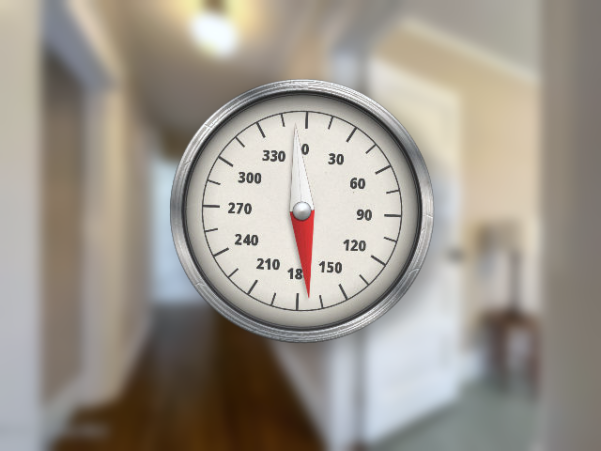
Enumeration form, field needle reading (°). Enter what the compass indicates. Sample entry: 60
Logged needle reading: 172.5
